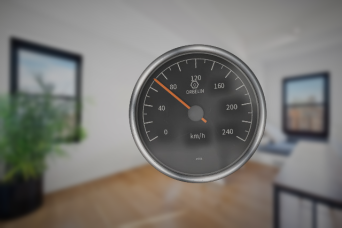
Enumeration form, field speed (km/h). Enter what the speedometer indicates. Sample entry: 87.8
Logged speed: 70
